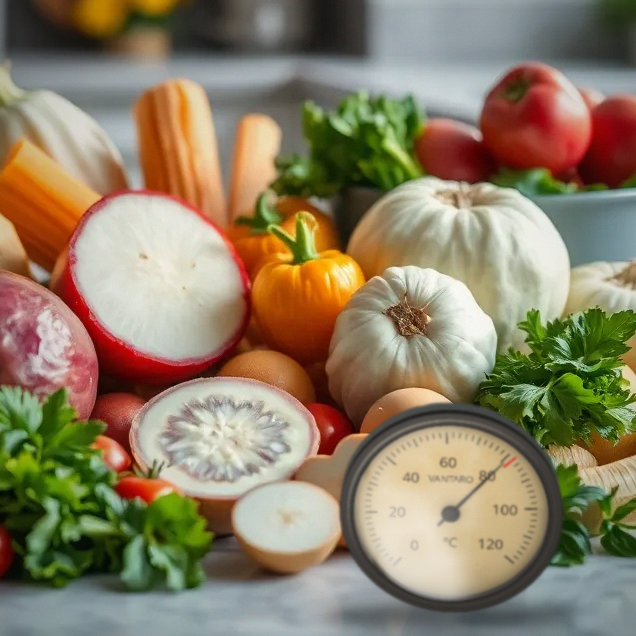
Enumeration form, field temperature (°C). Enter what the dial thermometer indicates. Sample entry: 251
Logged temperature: 80
